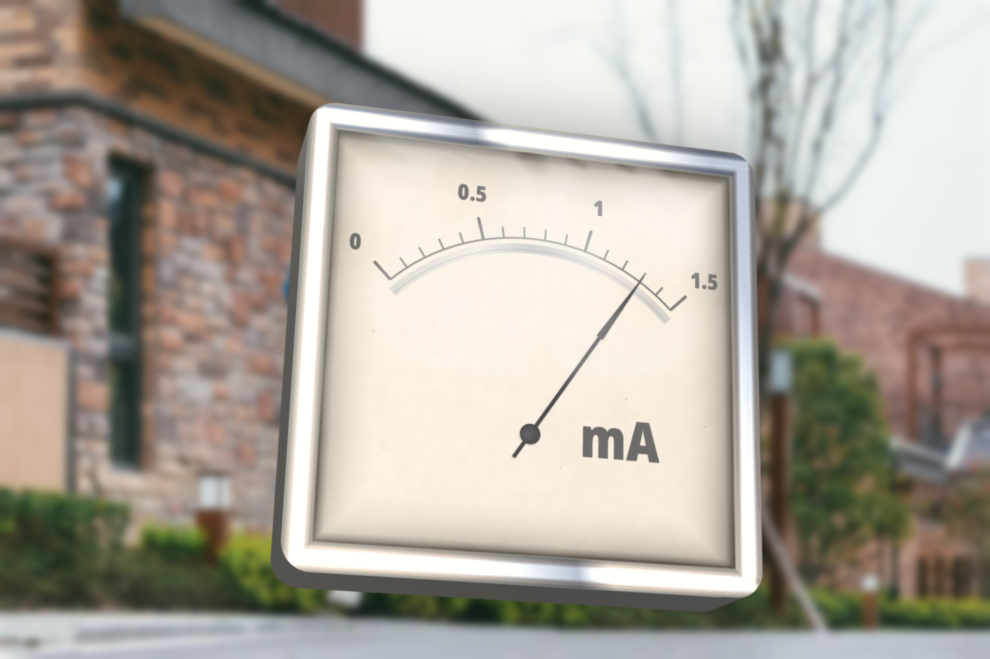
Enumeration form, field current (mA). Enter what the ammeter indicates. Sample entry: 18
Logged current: 1.3
